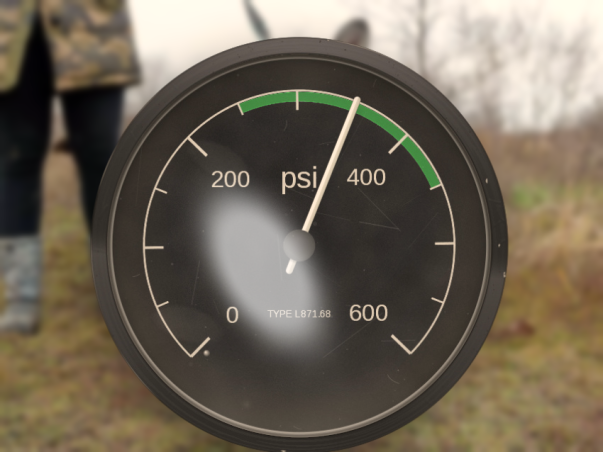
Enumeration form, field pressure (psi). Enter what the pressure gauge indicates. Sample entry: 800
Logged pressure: 350
